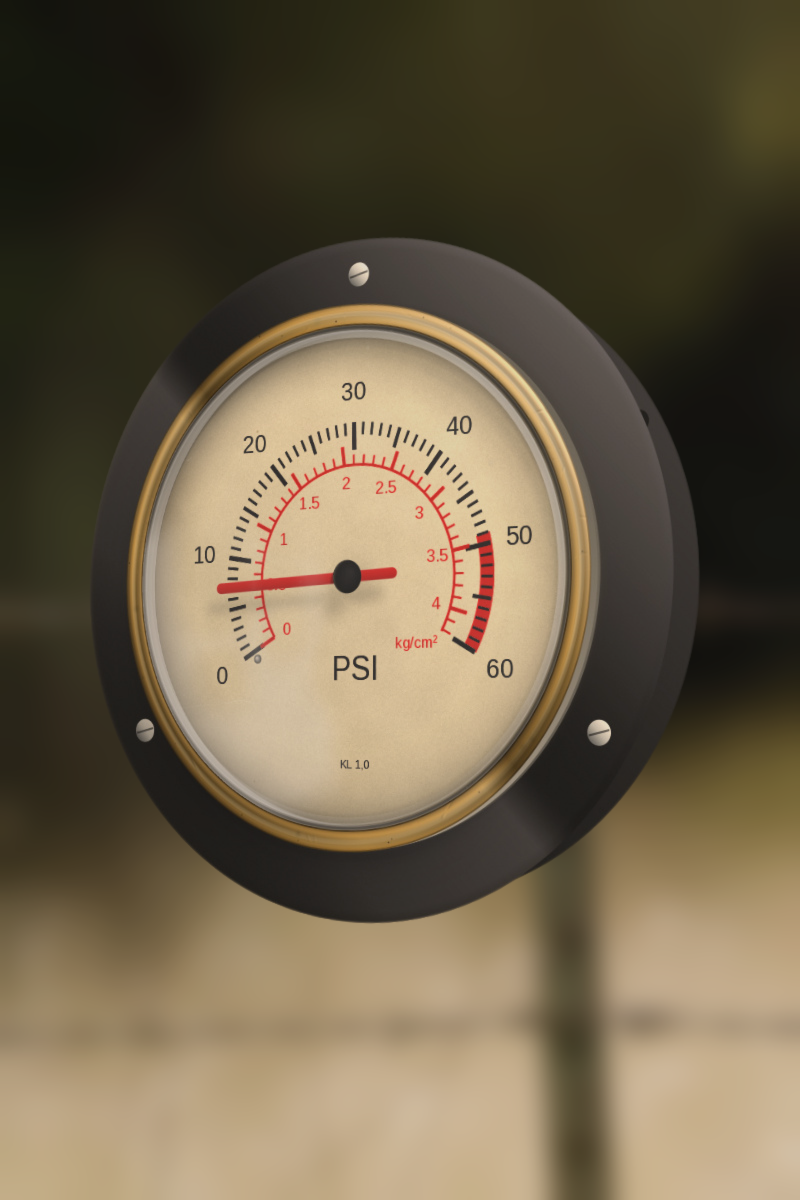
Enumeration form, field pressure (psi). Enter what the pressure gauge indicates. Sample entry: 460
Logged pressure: 7
